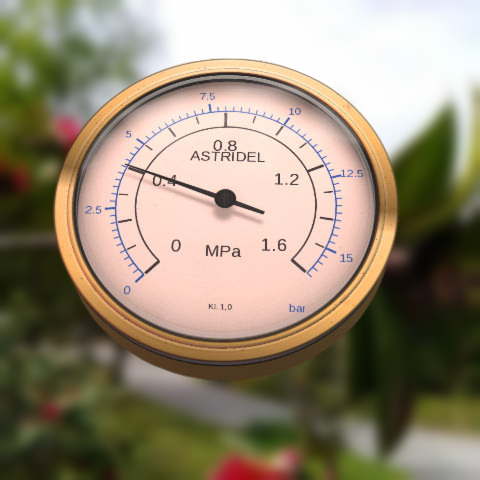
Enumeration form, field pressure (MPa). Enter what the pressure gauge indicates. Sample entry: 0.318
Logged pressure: 0.4
